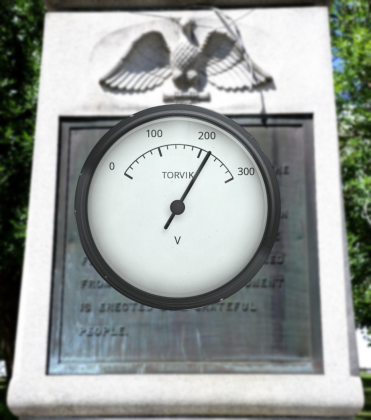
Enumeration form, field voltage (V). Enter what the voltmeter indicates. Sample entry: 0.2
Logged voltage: 220
